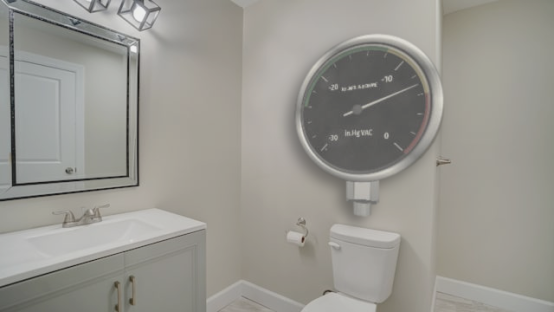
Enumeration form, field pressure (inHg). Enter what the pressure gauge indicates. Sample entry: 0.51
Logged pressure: -7
